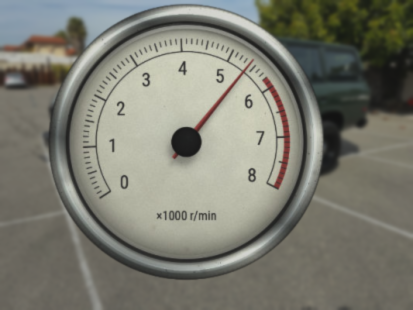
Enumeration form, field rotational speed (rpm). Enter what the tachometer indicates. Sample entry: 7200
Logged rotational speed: 5400
